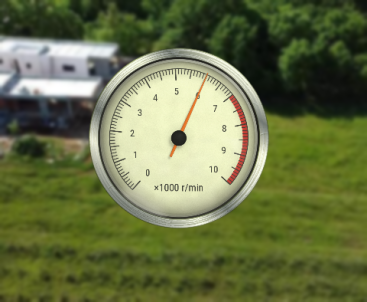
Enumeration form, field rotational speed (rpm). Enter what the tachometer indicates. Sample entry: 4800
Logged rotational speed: 6000
